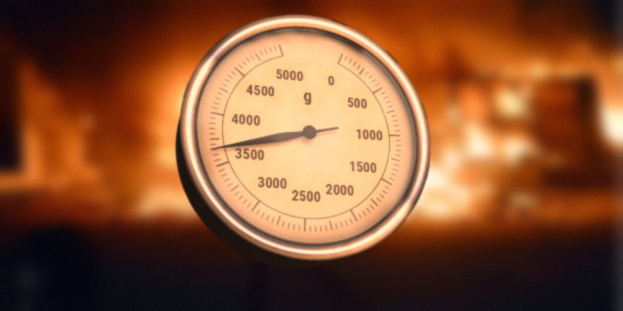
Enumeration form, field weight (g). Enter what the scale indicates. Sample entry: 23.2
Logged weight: 3650
